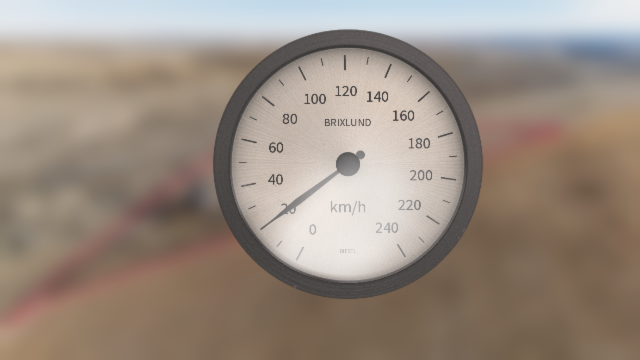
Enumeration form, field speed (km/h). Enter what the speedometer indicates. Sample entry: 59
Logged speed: 20
